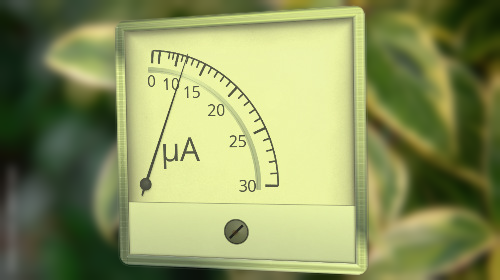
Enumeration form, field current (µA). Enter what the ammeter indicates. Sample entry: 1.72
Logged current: 12
